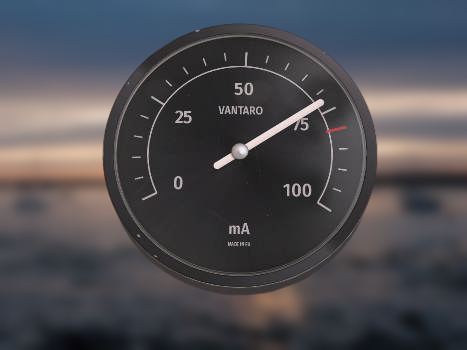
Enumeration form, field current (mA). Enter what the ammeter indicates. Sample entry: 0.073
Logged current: 72.5
